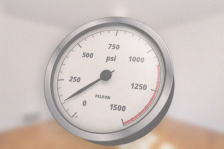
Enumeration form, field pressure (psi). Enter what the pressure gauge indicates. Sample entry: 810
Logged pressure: 100
